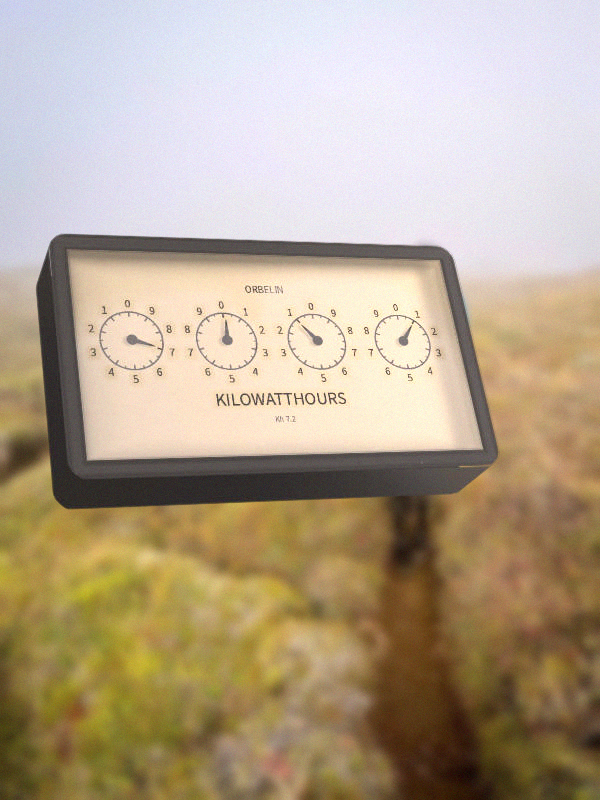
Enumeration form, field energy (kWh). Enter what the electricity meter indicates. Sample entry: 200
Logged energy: 7011
